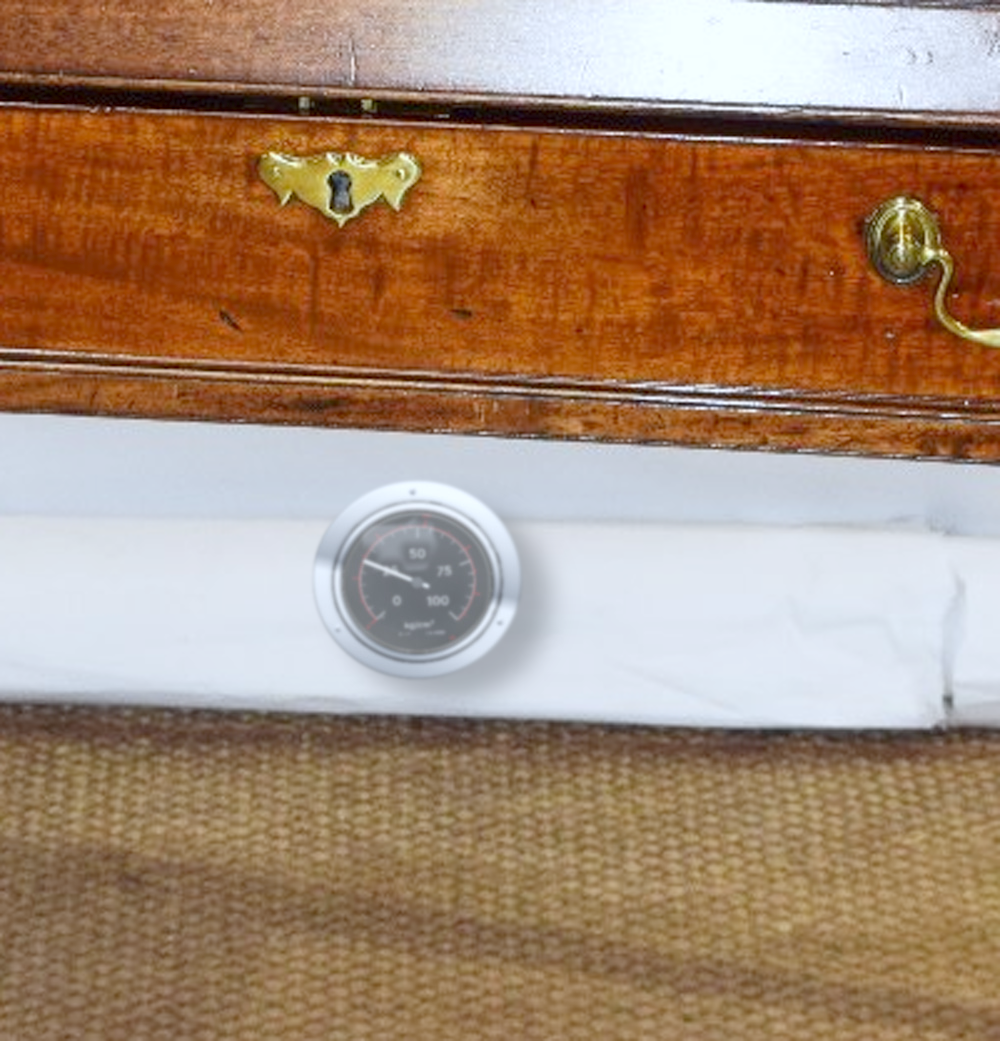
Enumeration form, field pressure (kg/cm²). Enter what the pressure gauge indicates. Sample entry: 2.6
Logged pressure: 25
